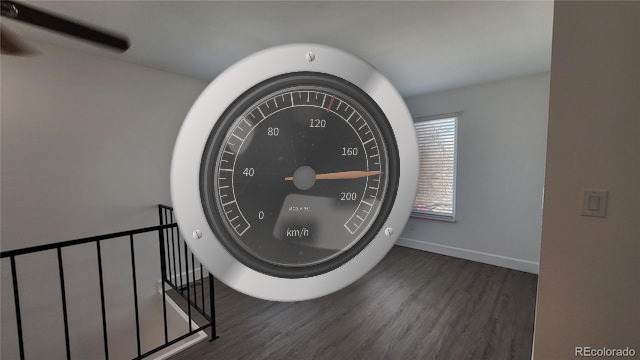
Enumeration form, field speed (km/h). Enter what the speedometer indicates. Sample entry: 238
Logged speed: 180
